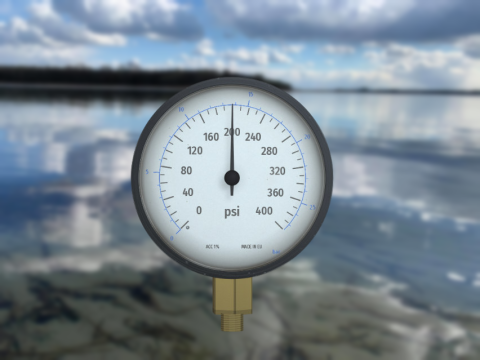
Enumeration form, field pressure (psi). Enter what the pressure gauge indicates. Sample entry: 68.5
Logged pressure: 200
